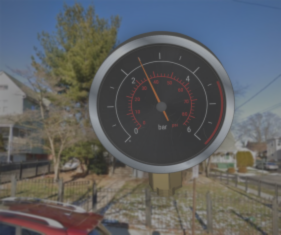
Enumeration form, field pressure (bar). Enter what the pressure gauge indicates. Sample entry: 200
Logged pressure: 2.5
